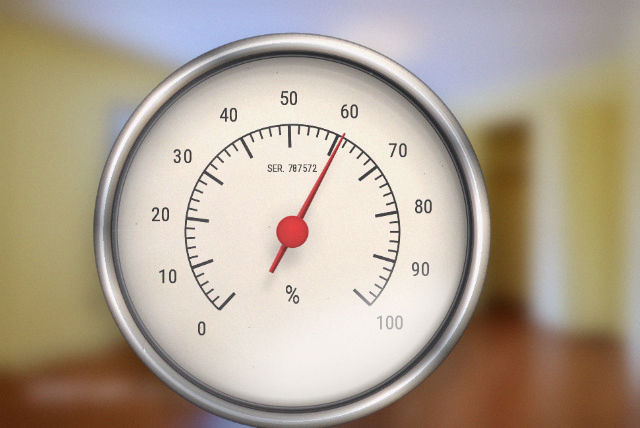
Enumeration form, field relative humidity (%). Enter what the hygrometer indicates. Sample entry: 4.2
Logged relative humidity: 61
